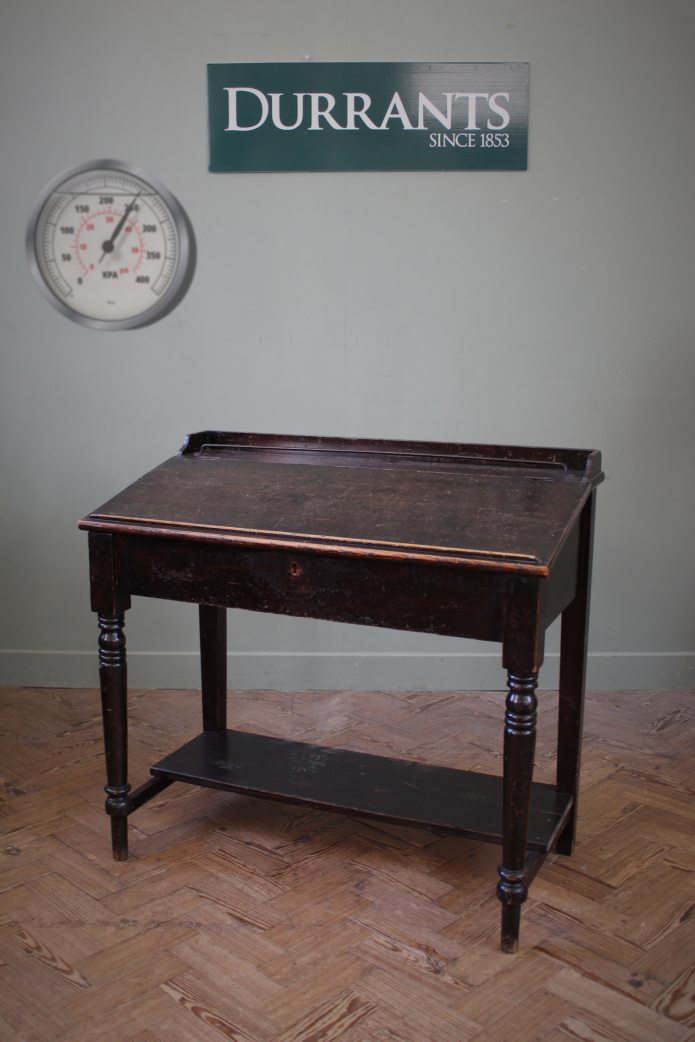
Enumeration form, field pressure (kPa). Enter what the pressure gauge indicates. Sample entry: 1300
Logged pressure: 250
